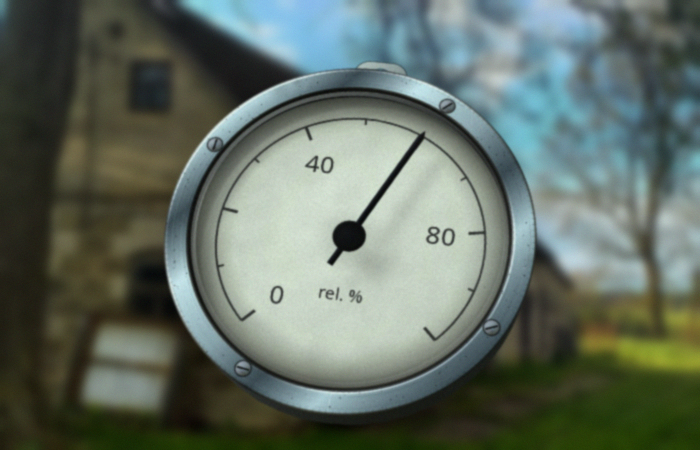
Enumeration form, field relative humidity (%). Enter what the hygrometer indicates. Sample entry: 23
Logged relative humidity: 60
